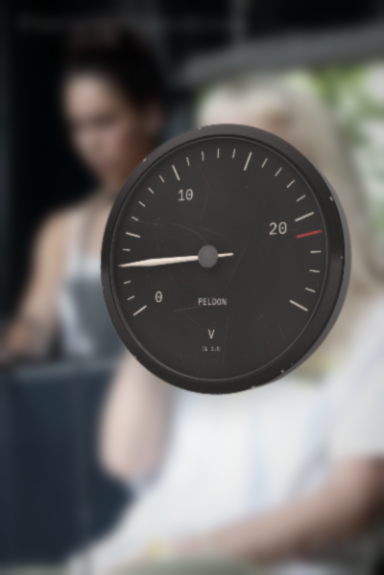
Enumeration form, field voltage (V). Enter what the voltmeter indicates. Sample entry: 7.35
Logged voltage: 3
